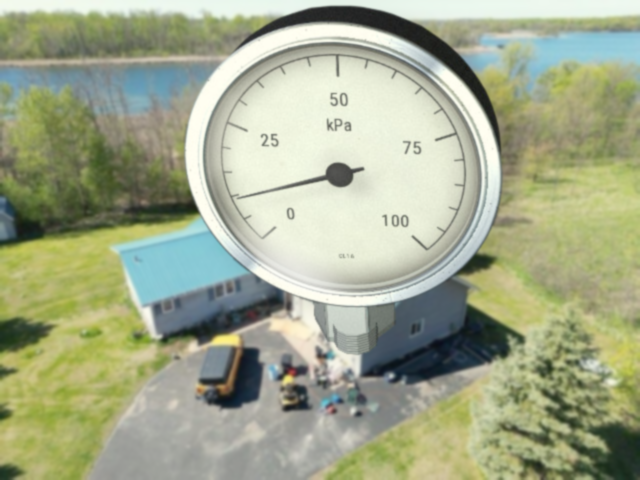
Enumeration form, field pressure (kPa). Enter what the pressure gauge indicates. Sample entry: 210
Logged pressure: 10
